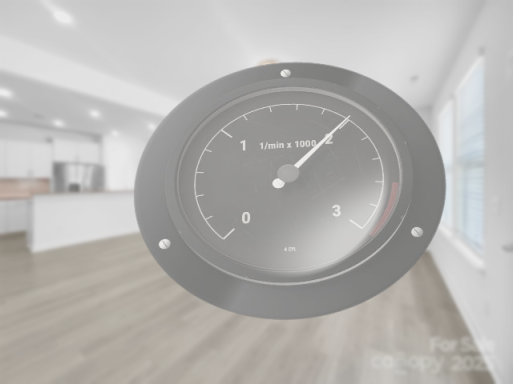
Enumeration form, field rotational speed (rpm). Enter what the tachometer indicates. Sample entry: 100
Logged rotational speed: 2000
